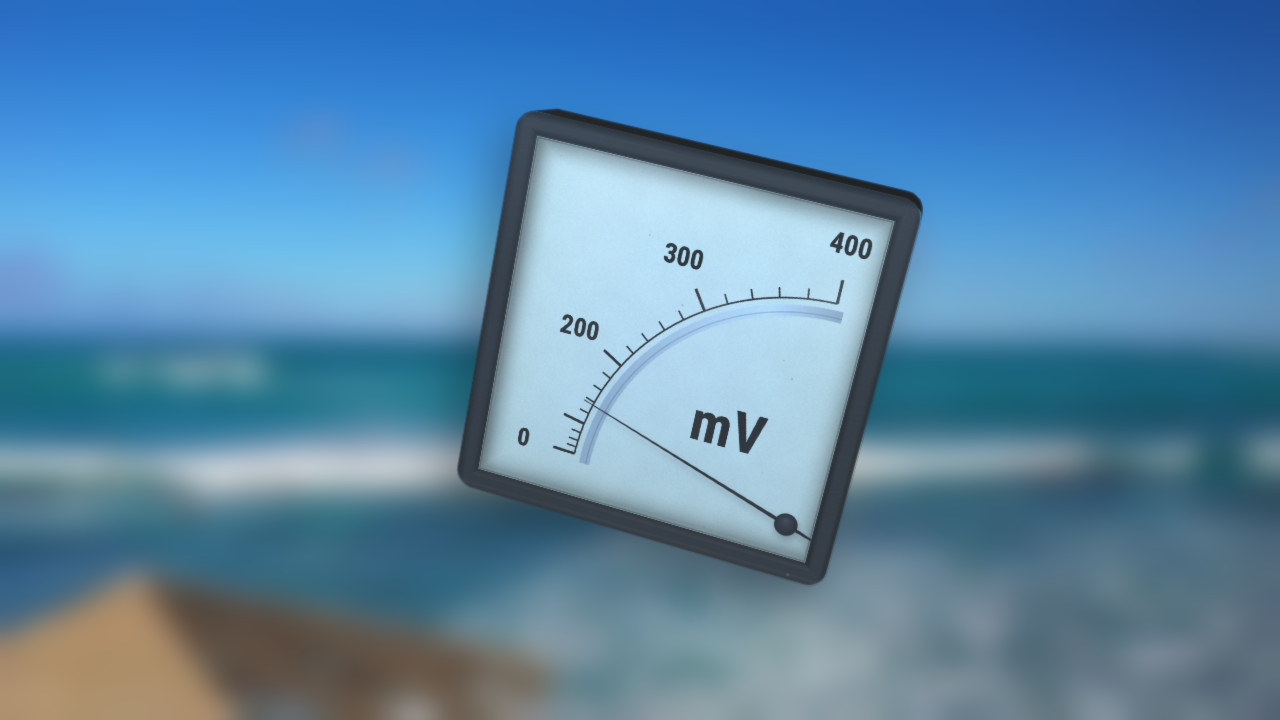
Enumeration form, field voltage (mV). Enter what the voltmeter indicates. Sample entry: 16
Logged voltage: 140
